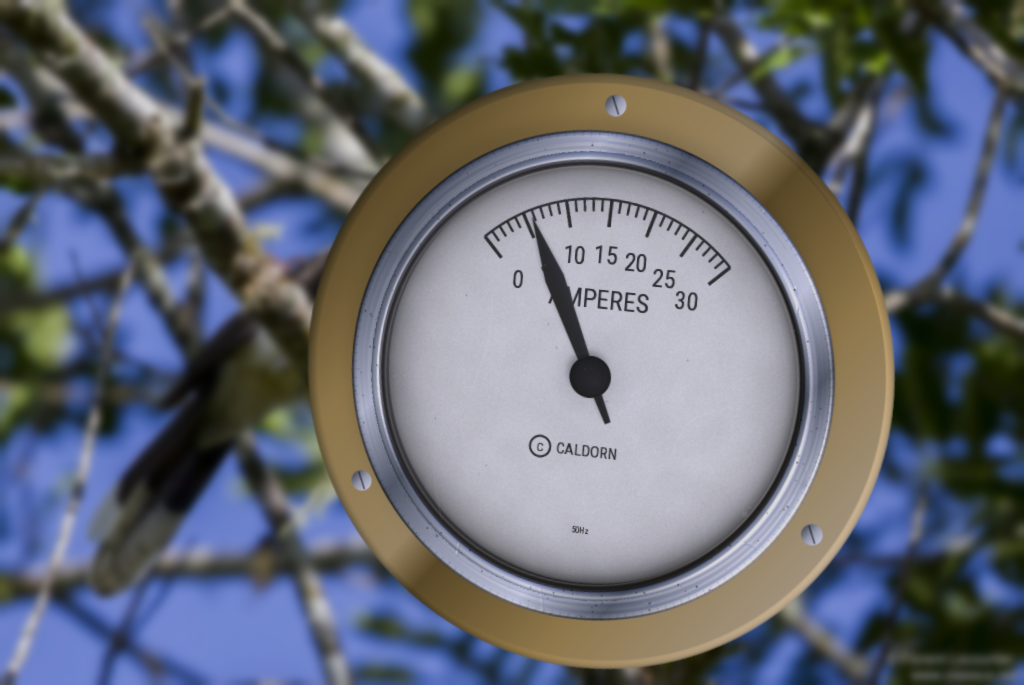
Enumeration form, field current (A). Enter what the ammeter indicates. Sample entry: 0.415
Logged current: 6
